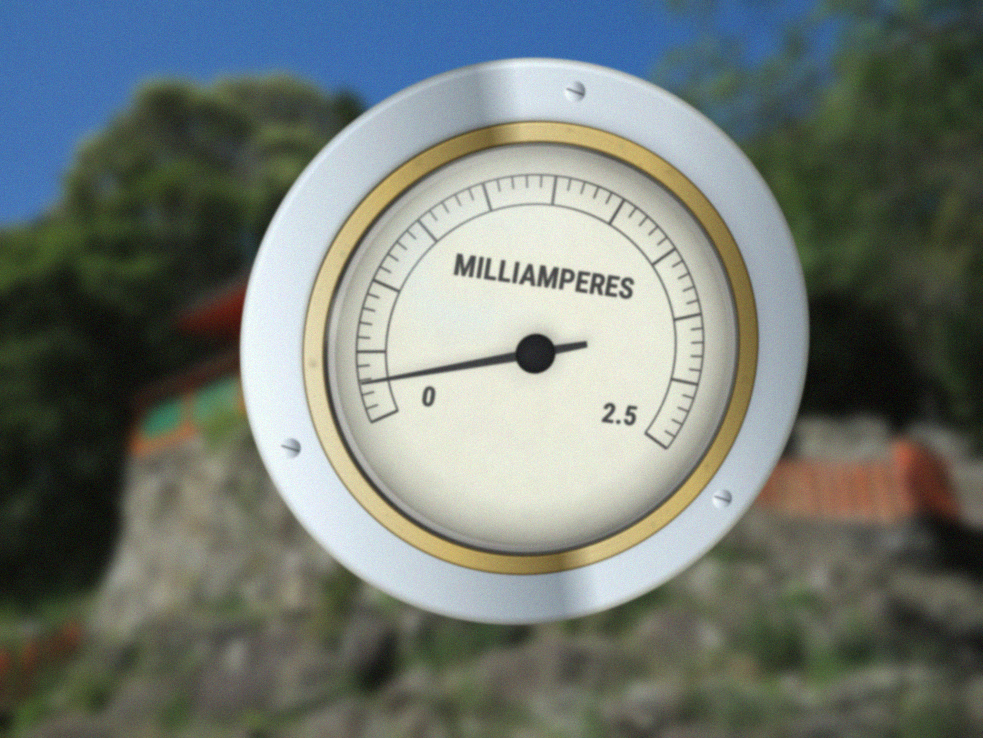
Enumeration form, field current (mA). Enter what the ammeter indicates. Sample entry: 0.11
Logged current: 0.15
